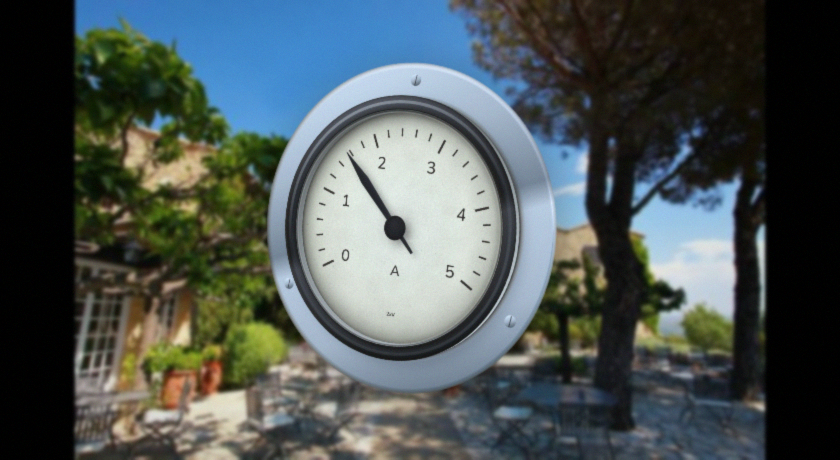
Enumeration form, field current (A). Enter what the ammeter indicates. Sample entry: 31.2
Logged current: 1.6
